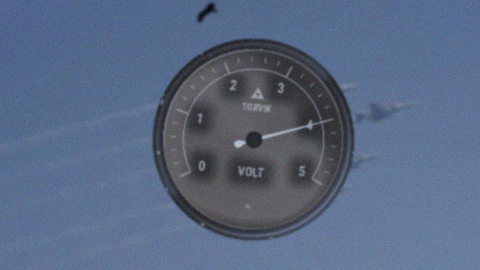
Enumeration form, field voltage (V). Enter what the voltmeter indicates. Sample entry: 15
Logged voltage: 4
